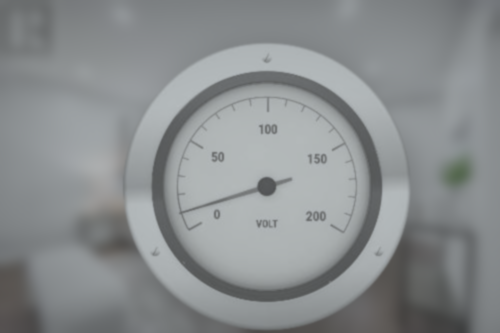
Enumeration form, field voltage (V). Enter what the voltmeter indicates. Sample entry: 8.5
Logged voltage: 10
